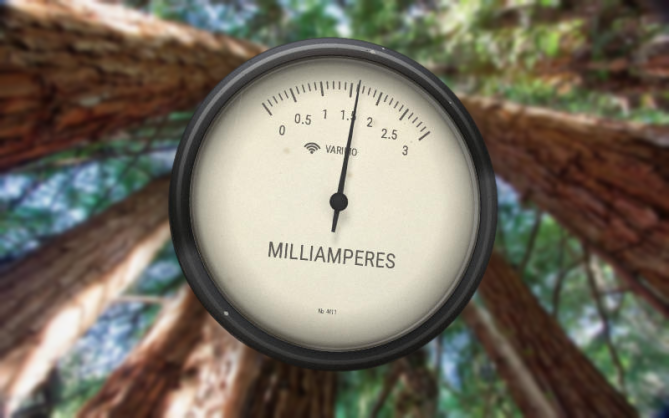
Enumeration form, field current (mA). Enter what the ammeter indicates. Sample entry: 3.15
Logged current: 1.6
